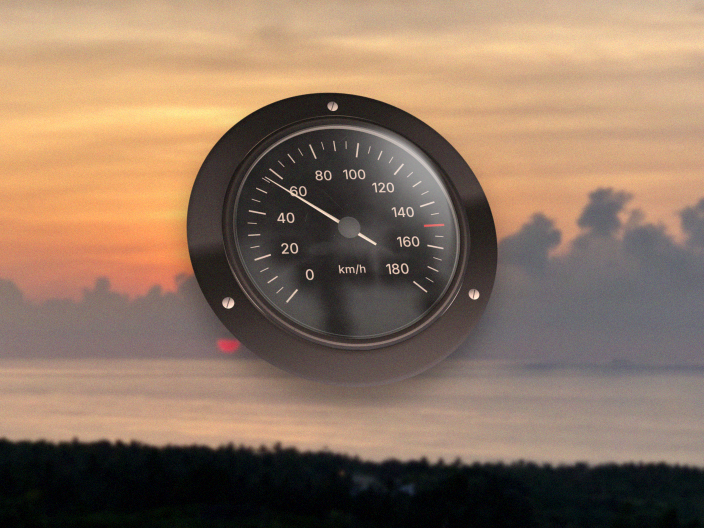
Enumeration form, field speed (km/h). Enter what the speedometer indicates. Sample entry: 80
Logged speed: 55
